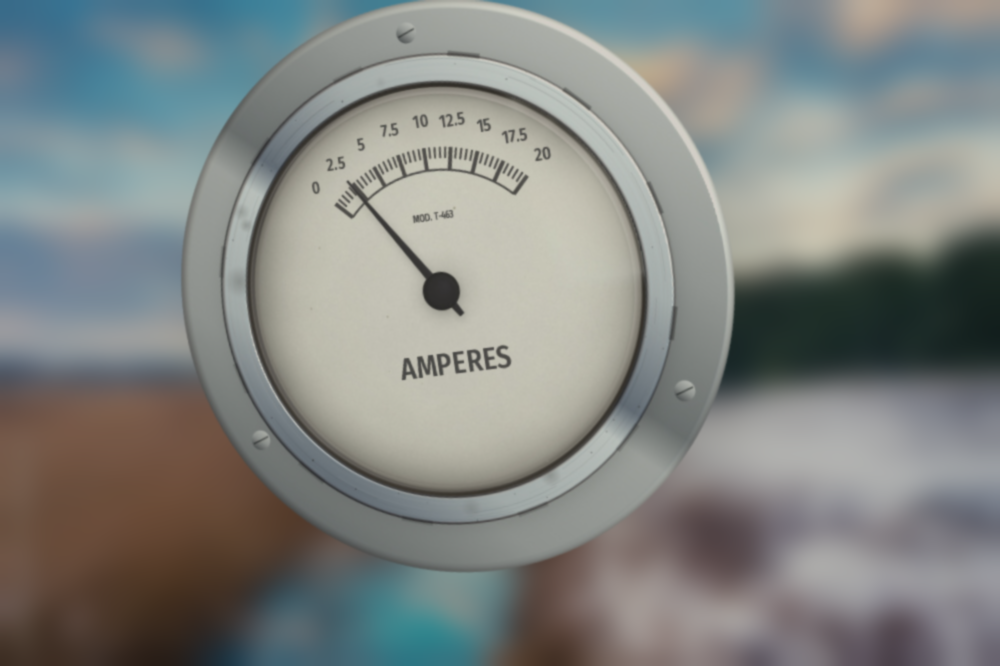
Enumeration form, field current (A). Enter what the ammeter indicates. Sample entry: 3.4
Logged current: 2.5
